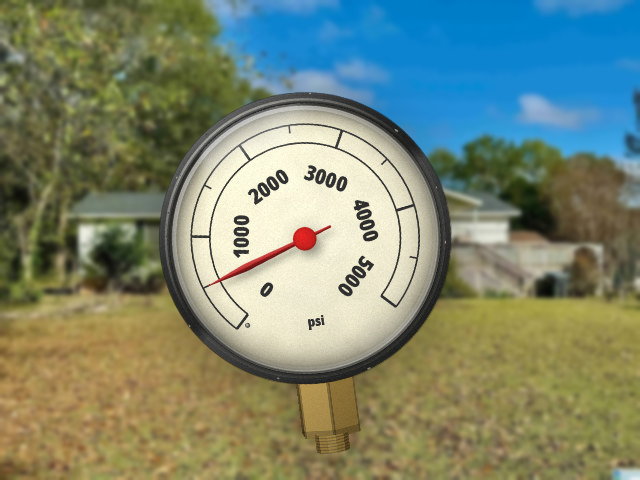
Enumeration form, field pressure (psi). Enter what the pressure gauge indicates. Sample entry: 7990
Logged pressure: 500
